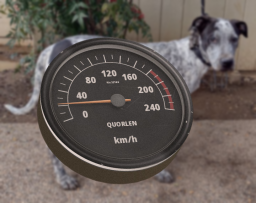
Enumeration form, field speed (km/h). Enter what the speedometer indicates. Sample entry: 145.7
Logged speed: 20
